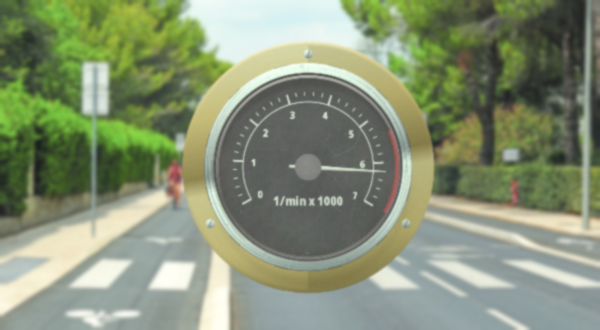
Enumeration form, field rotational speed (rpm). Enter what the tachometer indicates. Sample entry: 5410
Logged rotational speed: 6200
